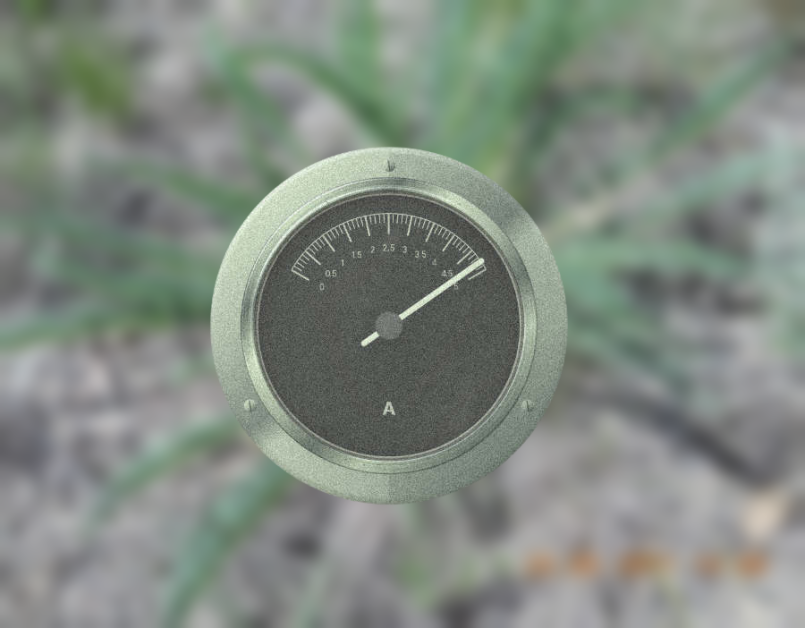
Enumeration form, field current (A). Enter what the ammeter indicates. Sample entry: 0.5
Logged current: 4.8
